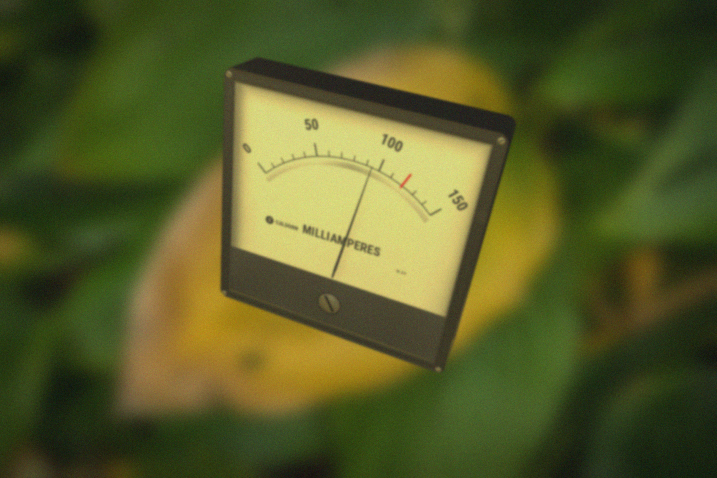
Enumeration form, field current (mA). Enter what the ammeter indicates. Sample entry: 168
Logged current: 95
